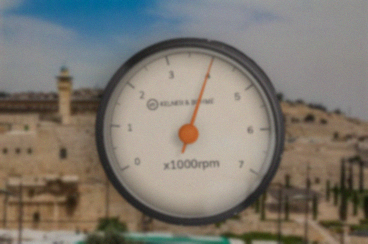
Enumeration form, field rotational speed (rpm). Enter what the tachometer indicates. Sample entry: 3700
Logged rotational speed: 4000
